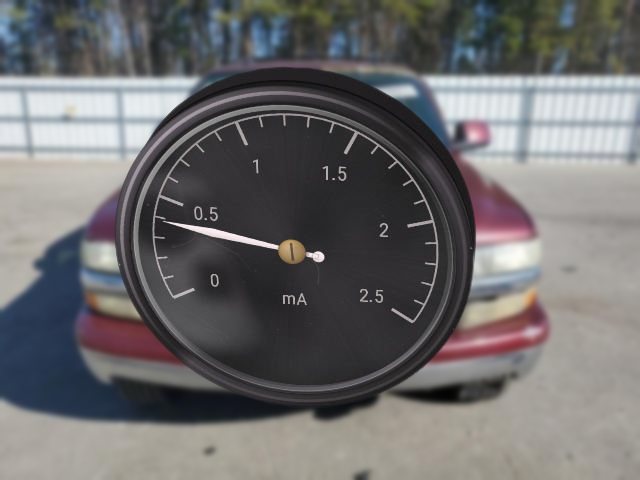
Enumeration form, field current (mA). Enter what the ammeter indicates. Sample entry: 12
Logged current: 0.4
